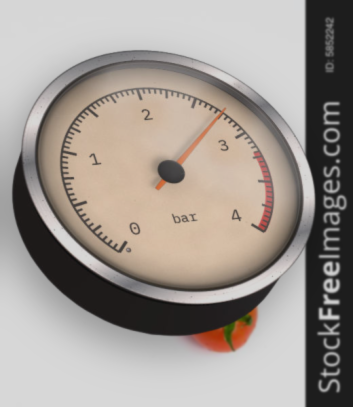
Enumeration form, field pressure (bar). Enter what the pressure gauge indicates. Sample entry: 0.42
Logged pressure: 2.75
